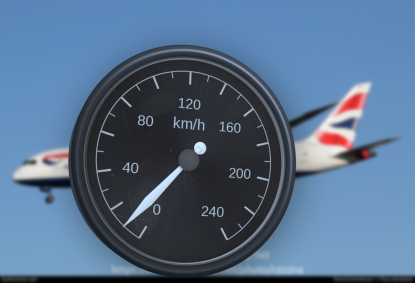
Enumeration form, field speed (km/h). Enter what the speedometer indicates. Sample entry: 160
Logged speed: 10
